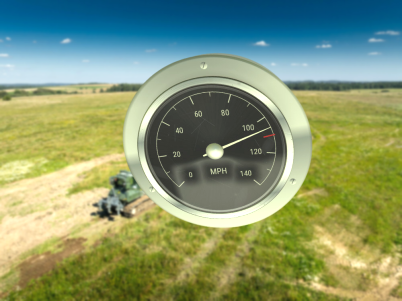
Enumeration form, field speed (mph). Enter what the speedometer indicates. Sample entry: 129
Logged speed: 105
